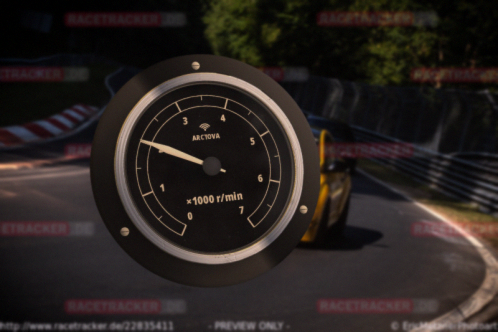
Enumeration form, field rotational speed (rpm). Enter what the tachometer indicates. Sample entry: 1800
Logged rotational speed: 2000
